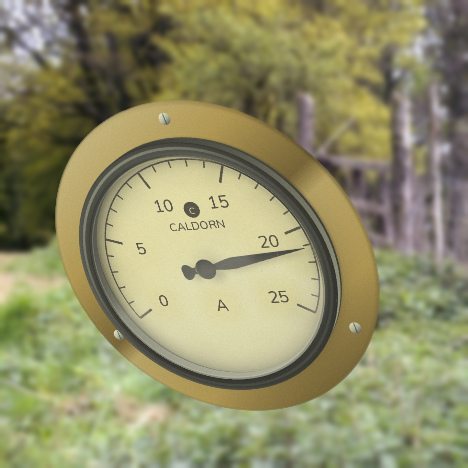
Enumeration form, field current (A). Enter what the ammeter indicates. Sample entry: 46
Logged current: 21
